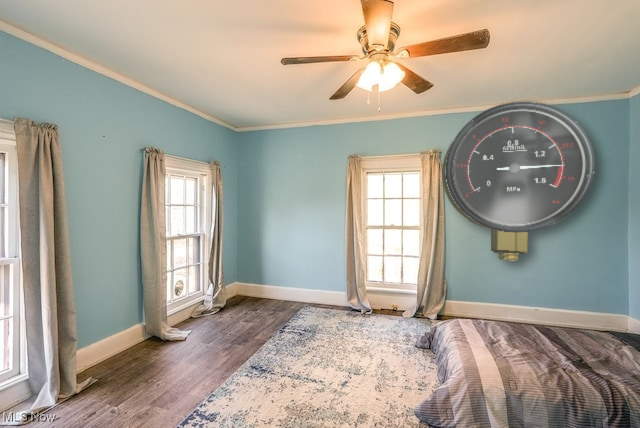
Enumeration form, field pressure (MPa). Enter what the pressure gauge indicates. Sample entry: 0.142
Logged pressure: 1.4
